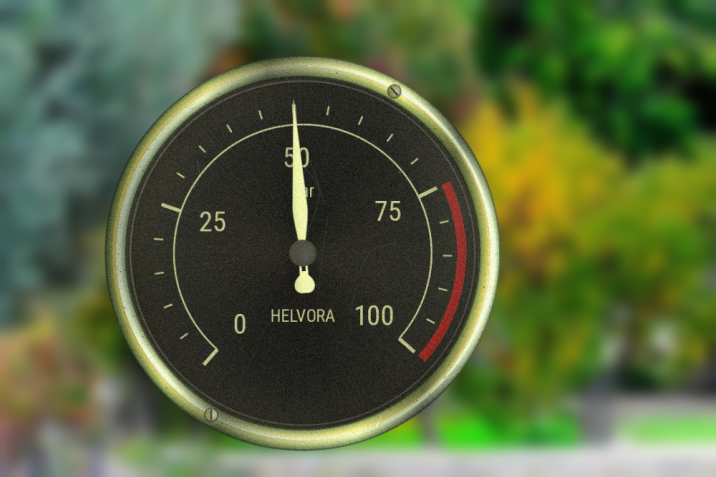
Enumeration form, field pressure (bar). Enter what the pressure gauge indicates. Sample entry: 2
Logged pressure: 50
